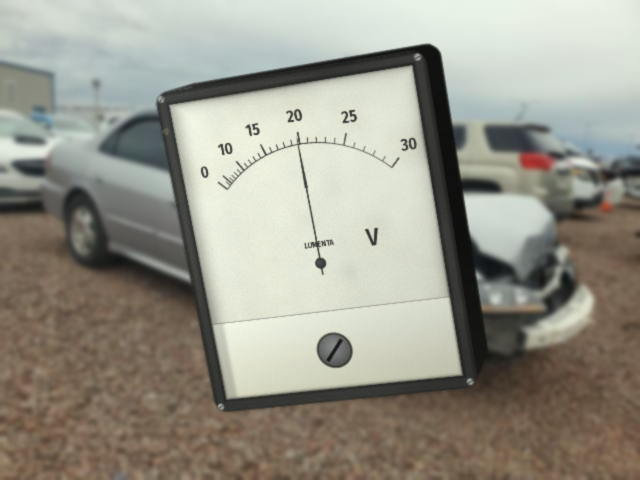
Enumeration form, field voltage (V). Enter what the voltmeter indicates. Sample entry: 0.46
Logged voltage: 20
